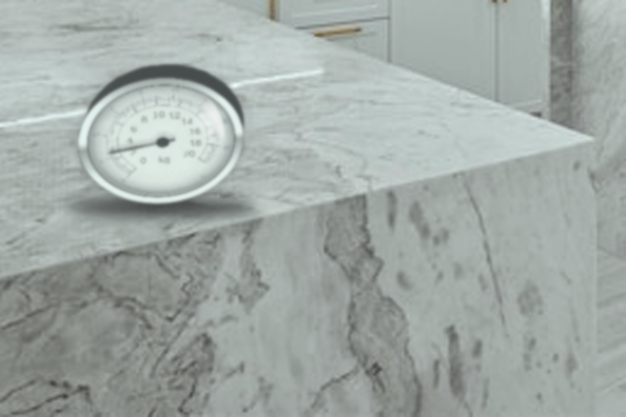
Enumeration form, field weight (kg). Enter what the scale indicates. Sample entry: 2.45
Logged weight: 3
